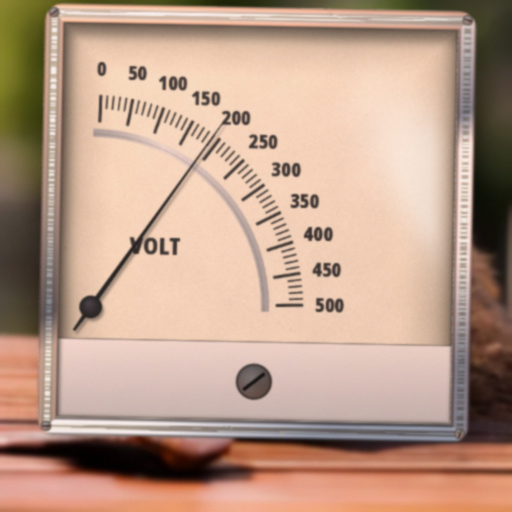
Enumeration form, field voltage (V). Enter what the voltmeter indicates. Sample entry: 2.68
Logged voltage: 190
